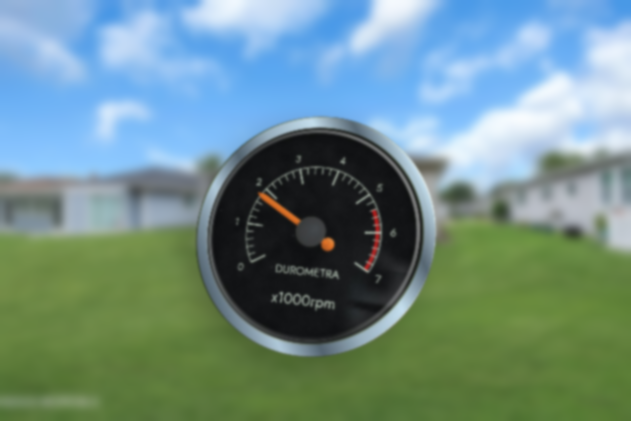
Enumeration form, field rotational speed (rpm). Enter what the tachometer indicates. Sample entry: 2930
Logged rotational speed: 1800
